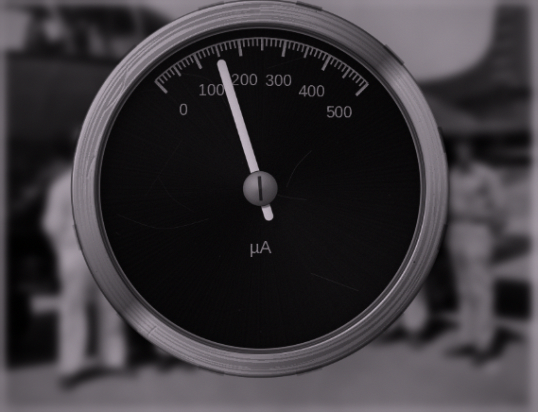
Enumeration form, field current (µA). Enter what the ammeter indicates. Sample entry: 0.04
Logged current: 150
